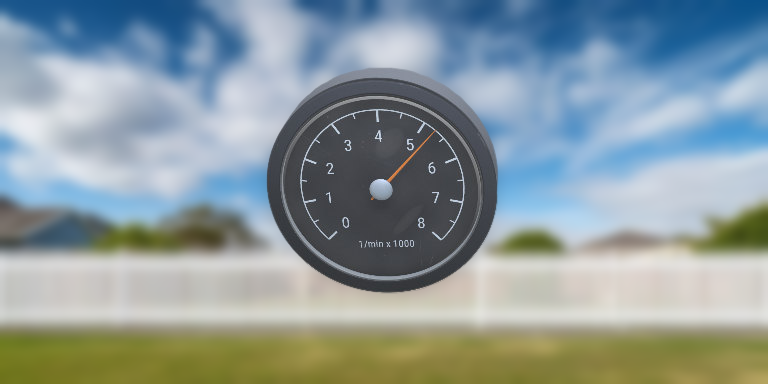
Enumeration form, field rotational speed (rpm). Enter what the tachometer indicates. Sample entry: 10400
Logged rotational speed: 5250
